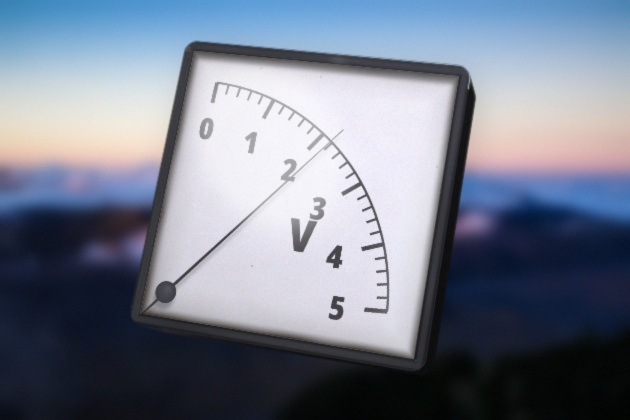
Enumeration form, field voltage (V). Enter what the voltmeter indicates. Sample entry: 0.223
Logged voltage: 2.2
